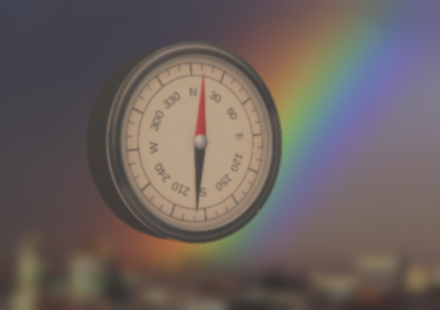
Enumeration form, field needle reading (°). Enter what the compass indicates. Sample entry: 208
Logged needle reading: 10
